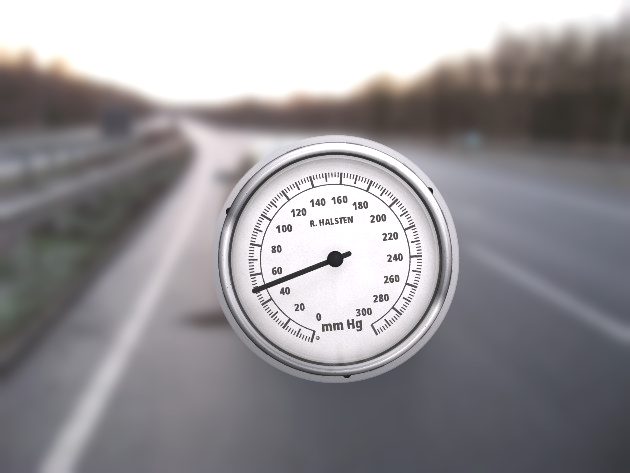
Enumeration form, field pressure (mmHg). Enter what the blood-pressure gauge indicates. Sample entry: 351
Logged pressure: 50
